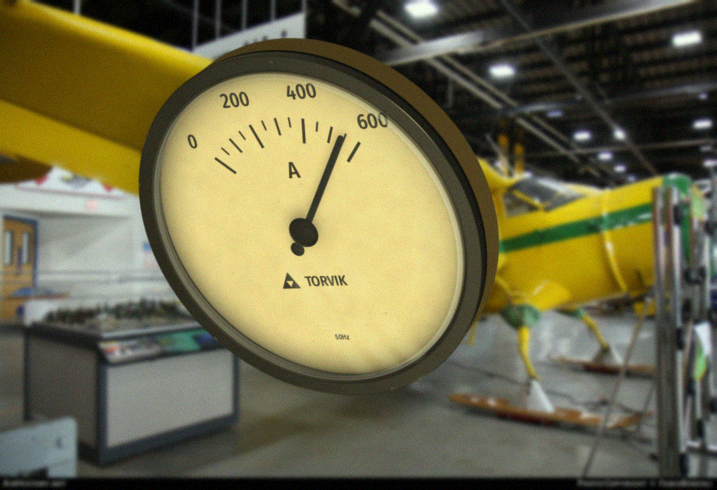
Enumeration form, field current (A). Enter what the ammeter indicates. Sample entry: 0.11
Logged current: 550
